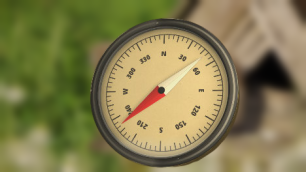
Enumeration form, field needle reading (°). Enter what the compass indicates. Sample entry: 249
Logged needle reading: 230
